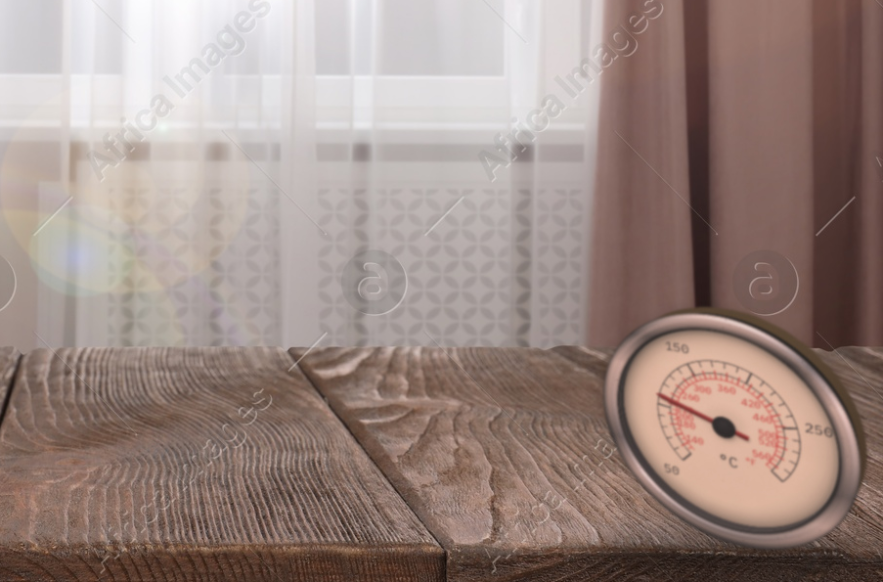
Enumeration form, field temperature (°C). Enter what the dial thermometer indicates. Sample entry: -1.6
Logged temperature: 110
